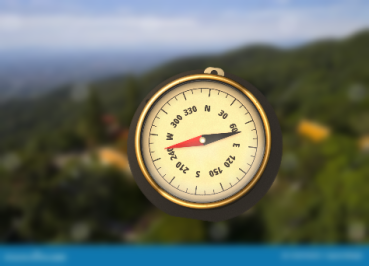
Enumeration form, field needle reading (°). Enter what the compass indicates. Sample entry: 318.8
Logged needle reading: 250
